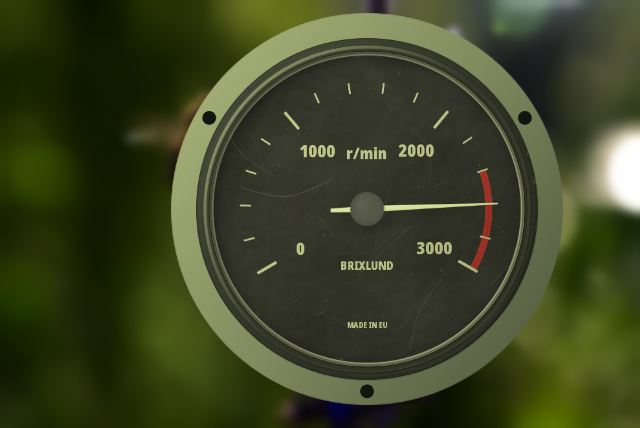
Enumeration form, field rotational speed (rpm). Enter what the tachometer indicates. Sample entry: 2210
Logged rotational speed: 2600
